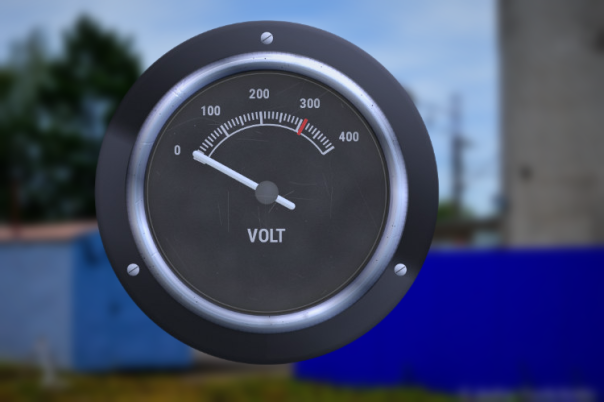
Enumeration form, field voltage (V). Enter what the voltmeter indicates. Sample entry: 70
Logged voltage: 10
